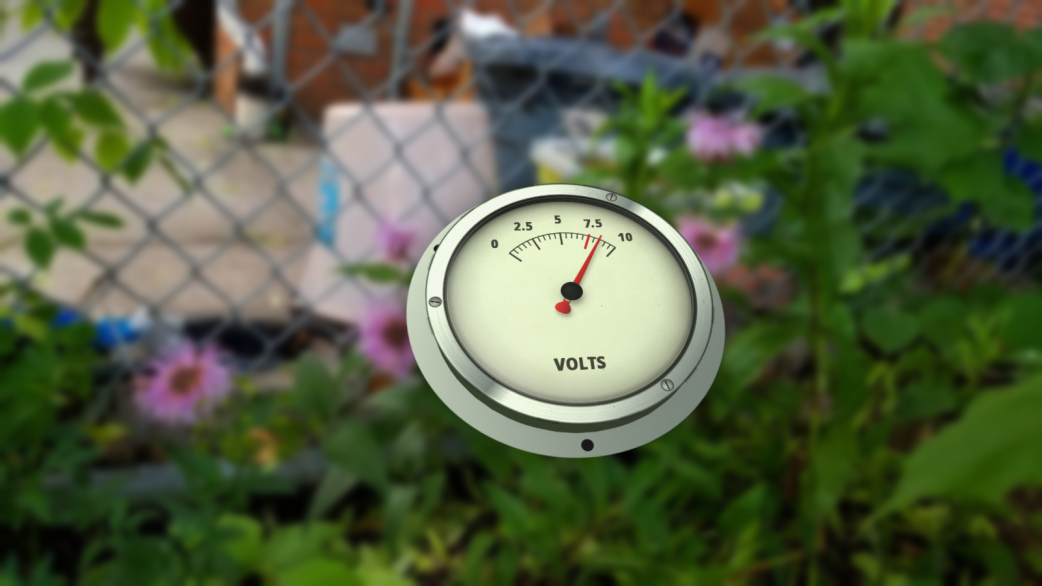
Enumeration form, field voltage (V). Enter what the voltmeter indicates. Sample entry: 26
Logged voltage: 8.5
